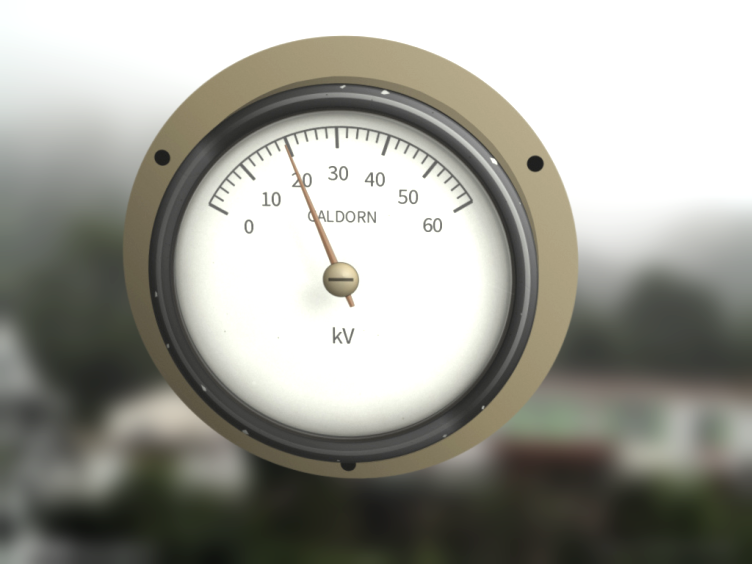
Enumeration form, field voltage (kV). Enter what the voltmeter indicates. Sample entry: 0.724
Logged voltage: 20
